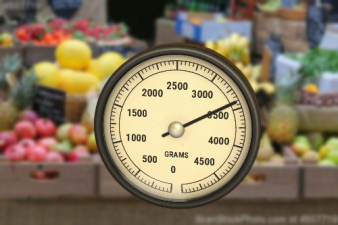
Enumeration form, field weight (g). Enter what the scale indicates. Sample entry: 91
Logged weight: 3400
